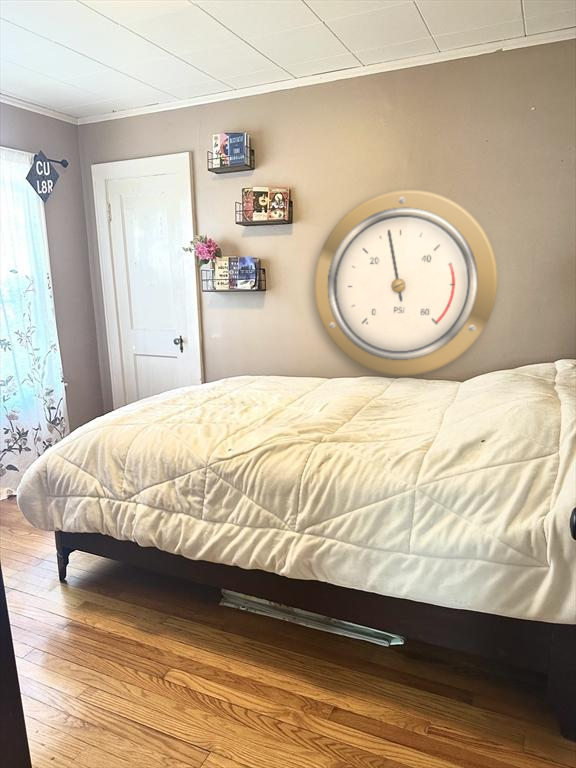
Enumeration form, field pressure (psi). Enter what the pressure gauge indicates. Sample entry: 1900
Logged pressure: 27.5
